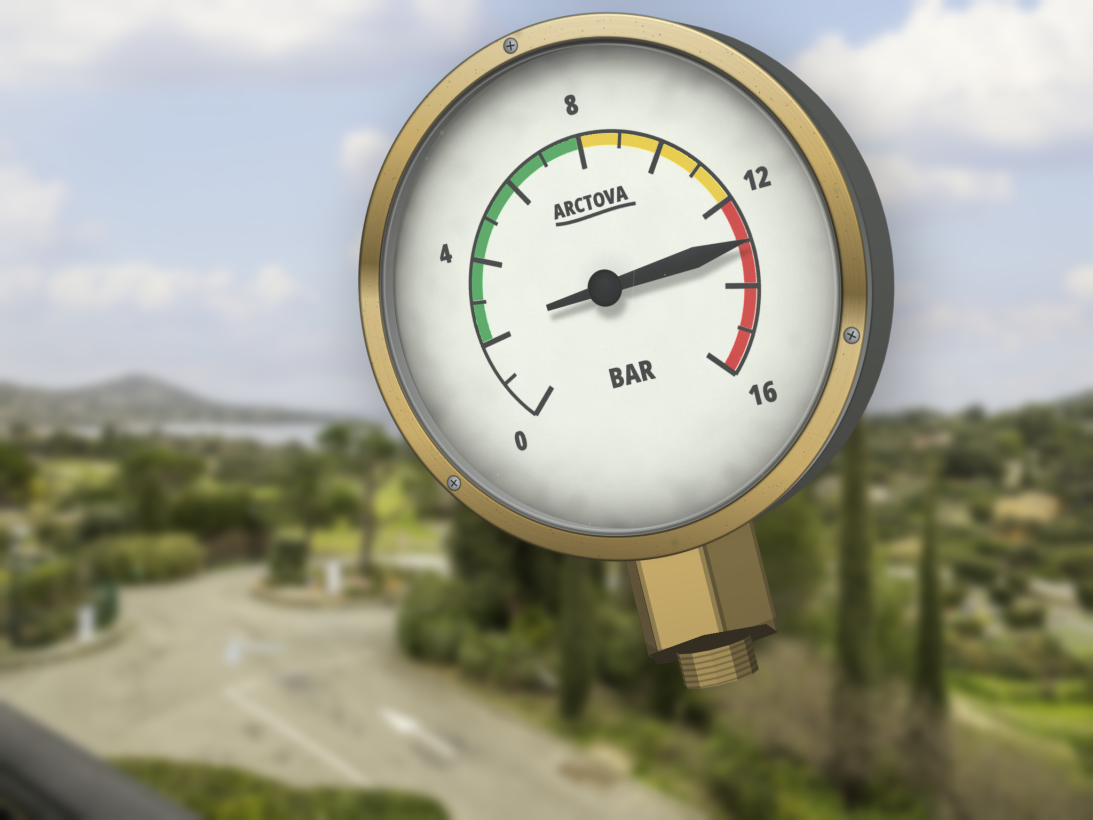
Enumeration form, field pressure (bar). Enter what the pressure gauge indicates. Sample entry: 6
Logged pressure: 13
